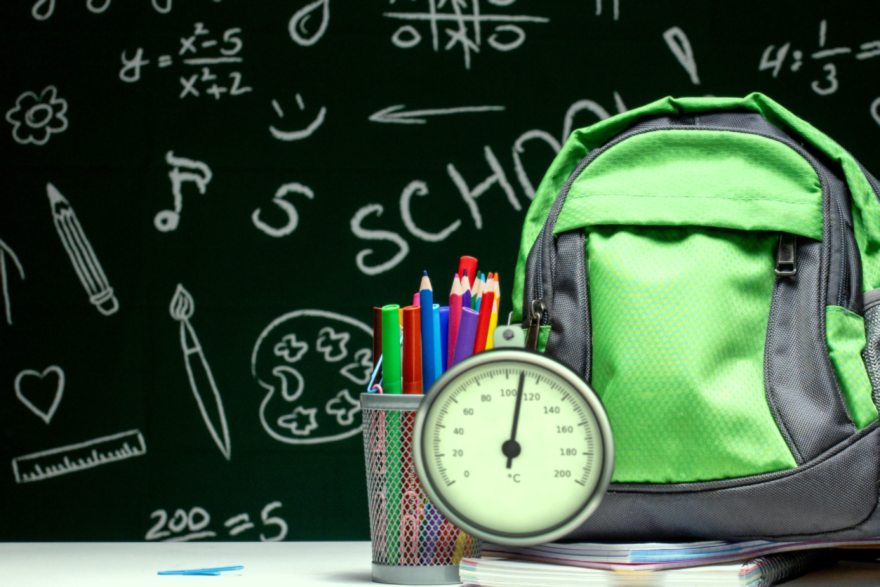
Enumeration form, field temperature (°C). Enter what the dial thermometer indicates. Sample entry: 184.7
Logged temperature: 110
